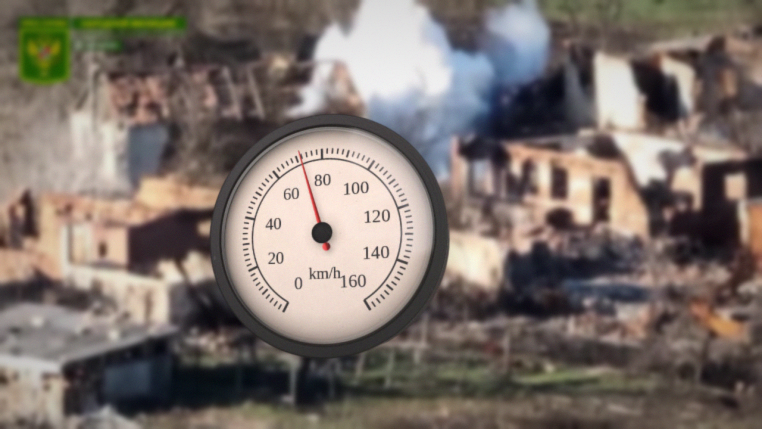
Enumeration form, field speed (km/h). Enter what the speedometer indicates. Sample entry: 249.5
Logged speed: 72
